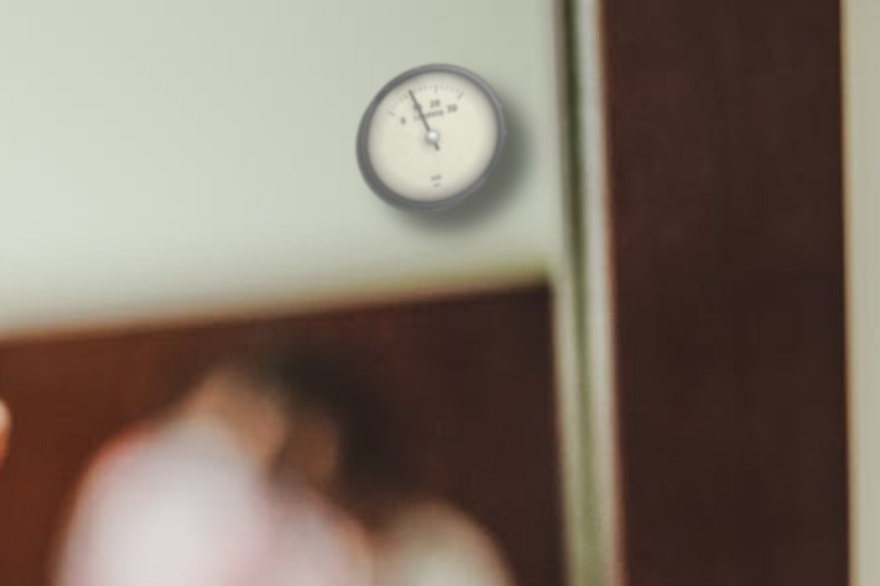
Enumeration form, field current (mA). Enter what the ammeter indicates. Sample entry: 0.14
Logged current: 10
